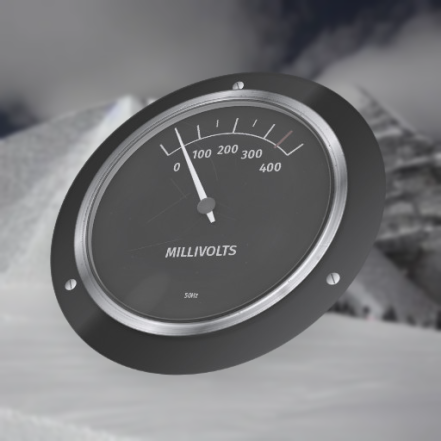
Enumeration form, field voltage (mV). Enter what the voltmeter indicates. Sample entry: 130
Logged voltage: 50
